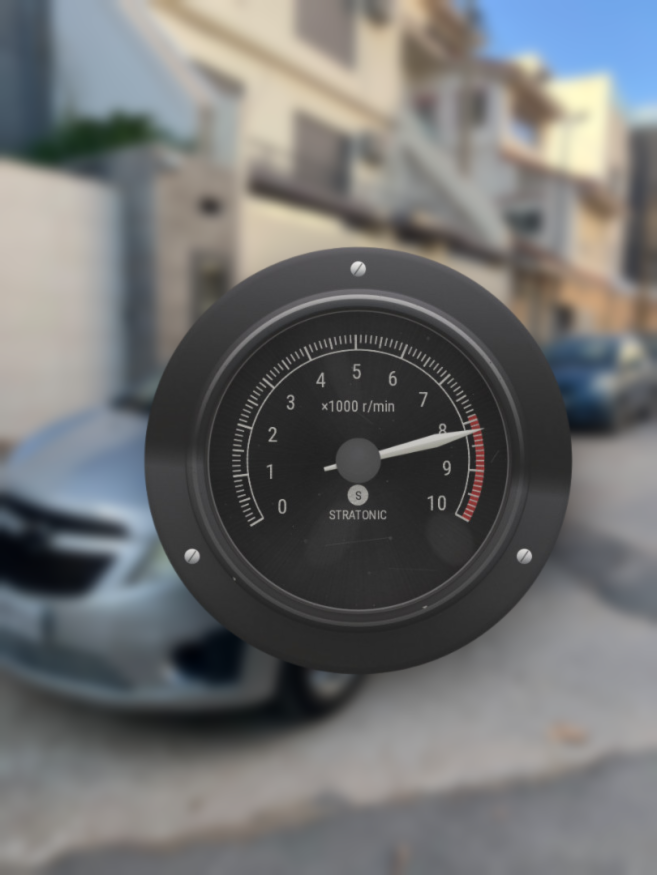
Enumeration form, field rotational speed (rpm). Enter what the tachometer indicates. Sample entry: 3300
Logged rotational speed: 8200
